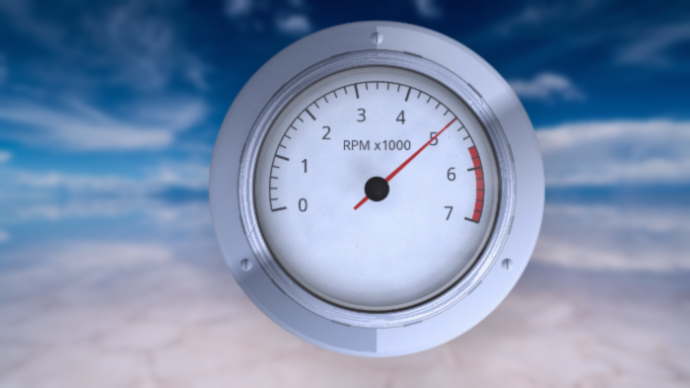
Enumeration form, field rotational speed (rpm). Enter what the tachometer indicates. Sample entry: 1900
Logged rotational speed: 5000
